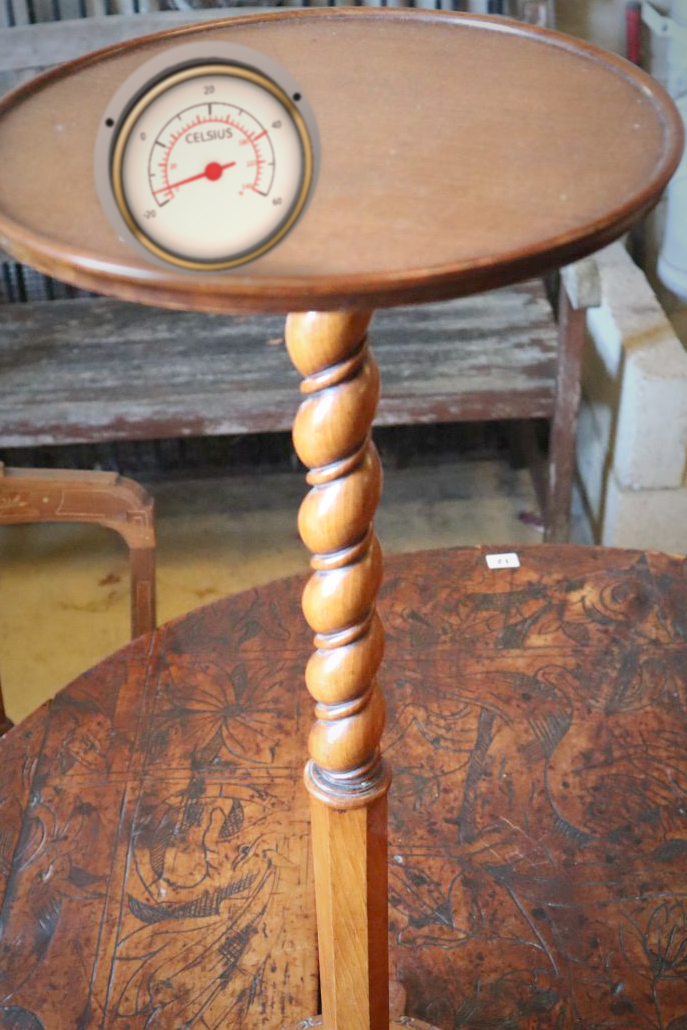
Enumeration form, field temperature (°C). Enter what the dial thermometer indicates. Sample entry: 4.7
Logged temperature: -15
